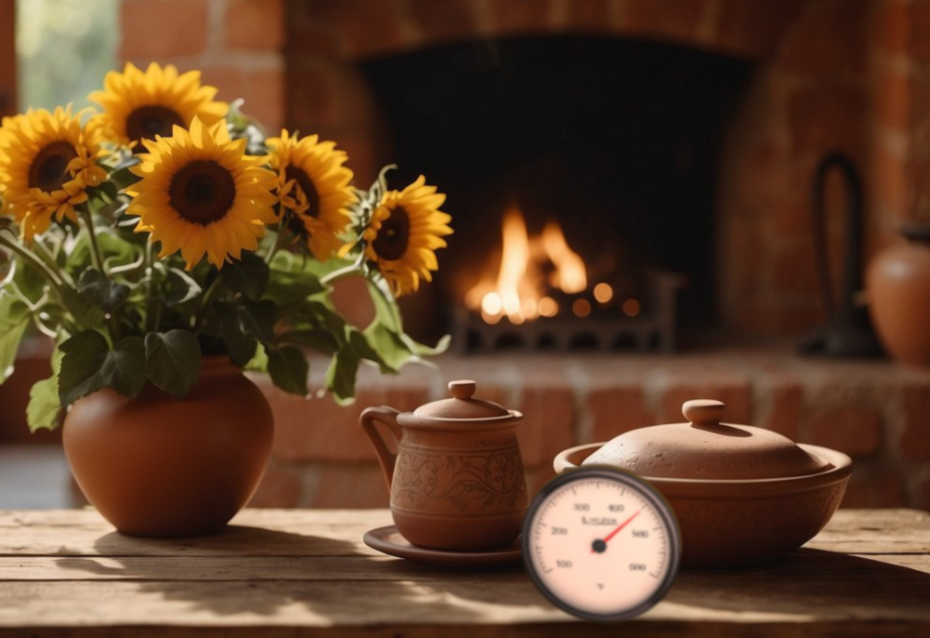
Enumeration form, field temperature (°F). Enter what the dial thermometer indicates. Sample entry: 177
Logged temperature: 450
